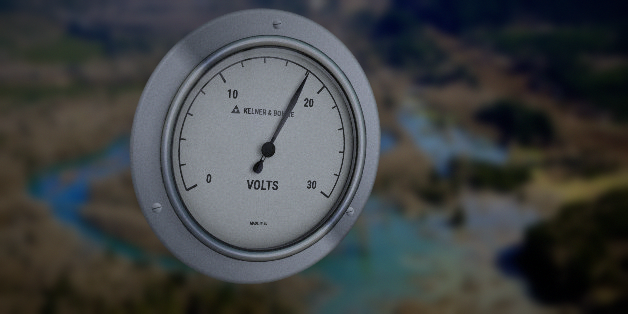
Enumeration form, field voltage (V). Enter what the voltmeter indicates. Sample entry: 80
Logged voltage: 18
